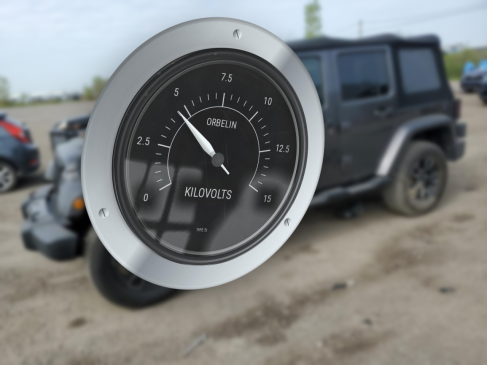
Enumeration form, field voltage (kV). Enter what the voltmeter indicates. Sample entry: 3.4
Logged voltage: 4.5
